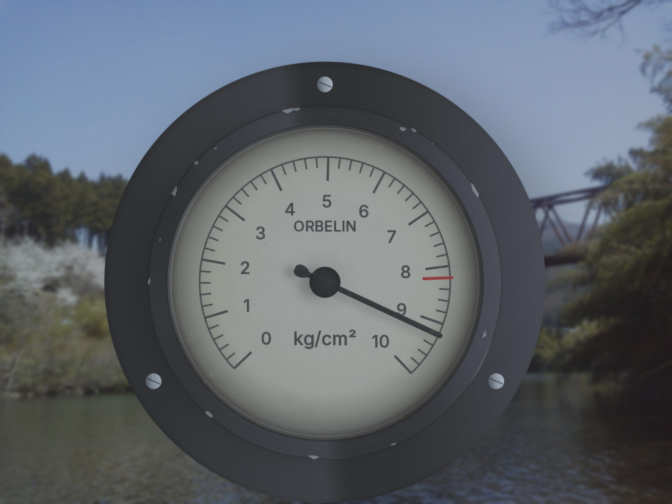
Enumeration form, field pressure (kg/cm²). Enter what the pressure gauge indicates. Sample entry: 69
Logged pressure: 9.2
